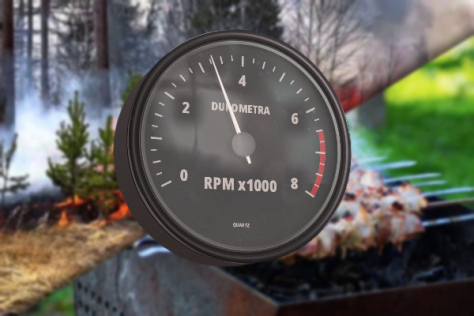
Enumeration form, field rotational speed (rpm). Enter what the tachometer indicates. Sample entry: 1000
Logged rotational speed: 3250
